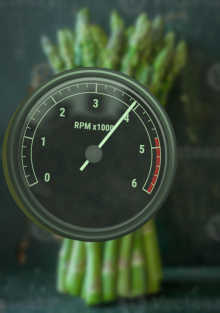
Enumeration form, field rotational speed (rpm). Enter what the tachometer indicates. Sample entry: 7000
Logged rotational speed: 3900
